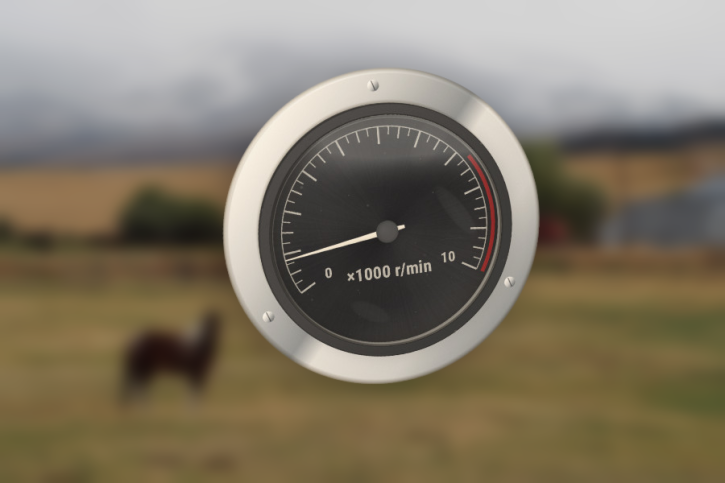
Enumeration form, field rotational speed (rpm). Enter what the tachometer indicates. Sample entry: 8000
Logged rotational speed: 875
